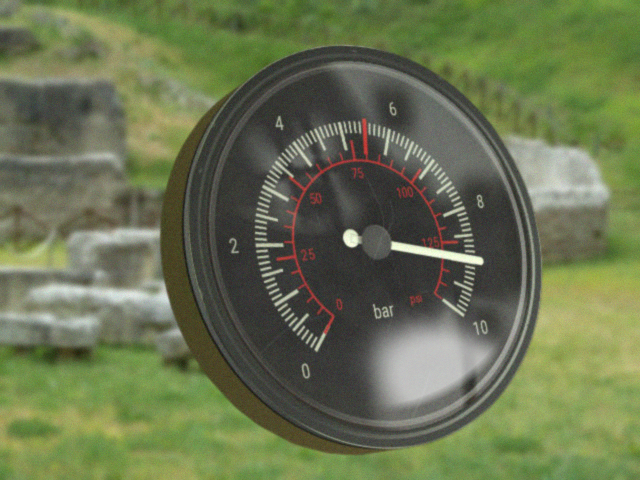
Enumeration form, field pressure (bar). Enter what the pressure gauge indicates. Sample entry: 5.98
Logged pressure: 9
